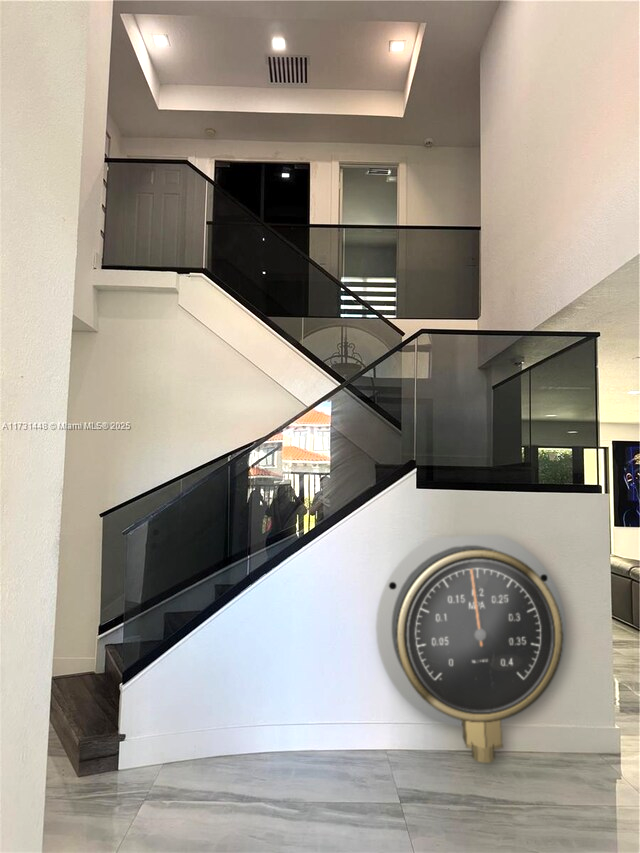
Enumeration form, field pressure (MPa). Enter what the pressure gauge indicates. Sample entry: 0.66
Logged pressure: 0.19
